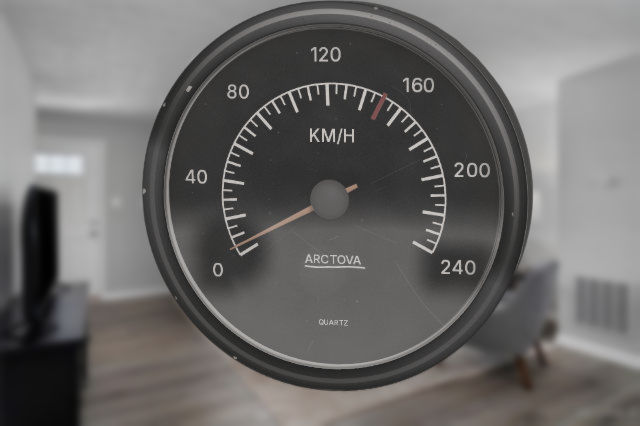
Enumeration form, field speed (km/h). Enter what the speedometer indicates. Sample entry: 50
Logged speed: 5
